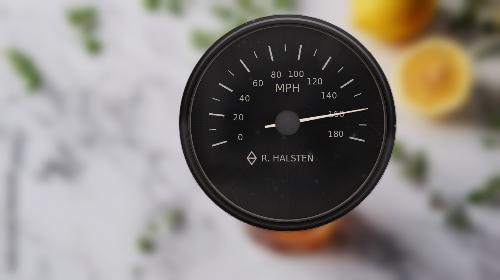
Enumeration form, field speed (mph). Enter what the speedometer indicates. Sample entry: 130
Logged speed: 160
